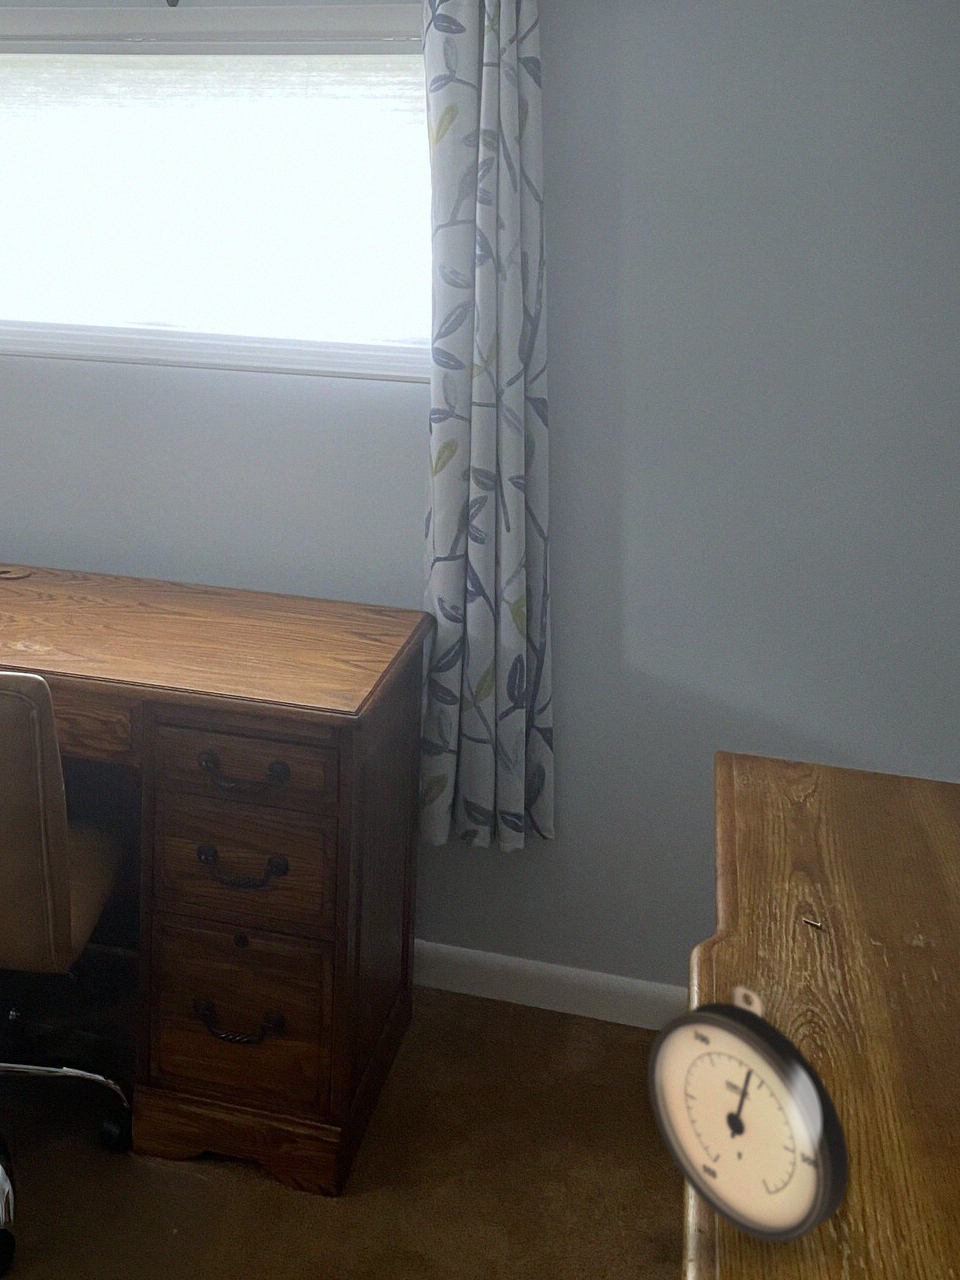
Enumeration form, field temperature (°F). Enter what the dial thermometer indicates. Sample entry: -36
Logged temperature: 380
